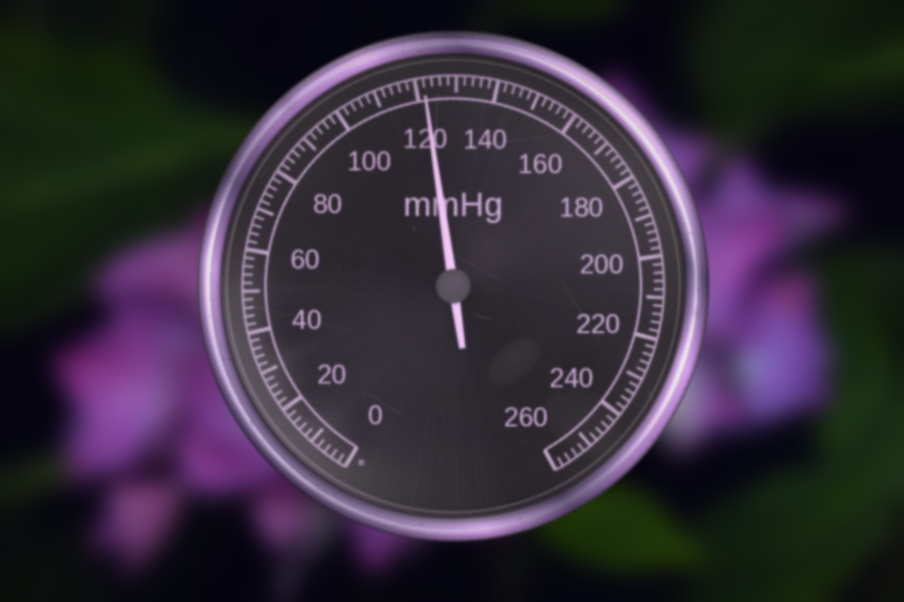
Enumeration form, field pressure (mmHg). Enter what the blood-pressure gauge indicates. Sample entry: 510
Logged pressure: 122
